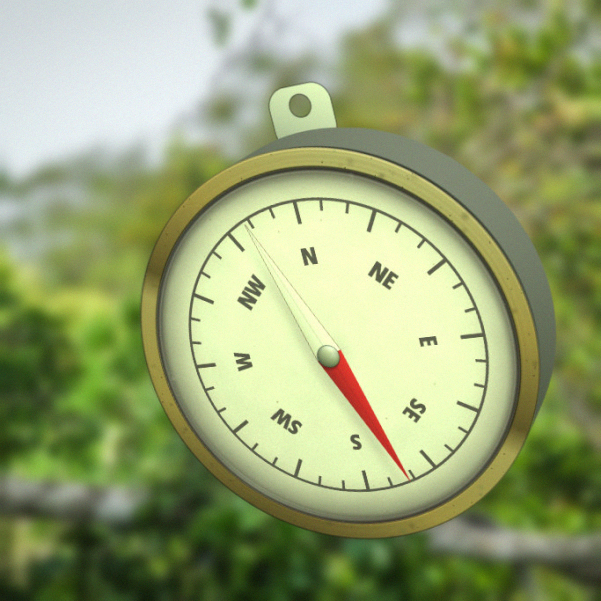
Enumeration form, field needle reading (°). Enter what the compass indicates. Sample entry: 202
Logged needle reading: 160
